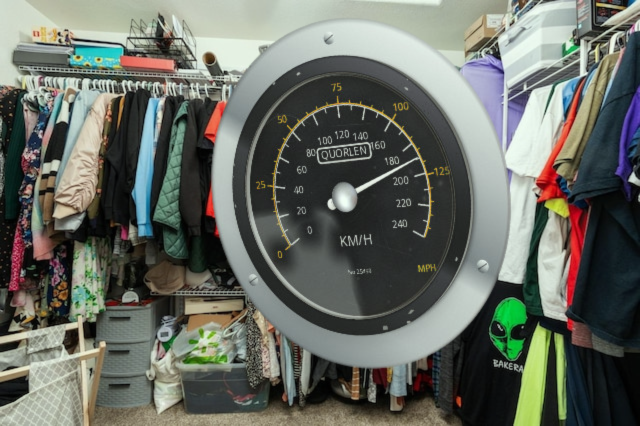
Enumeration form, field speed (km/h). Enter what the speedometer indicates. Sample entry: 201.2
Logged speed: 190
